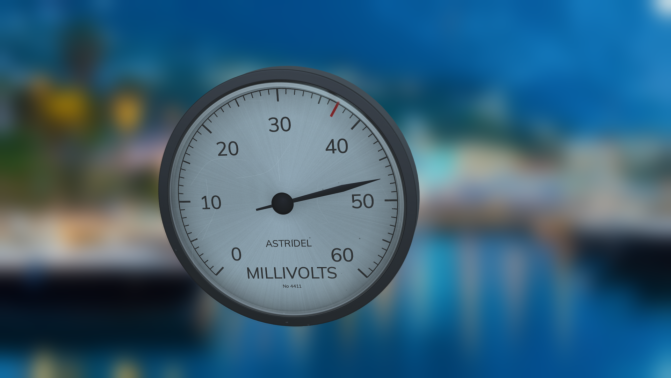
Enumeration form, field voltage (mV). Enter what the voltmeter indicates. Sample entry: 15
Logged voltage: 47
